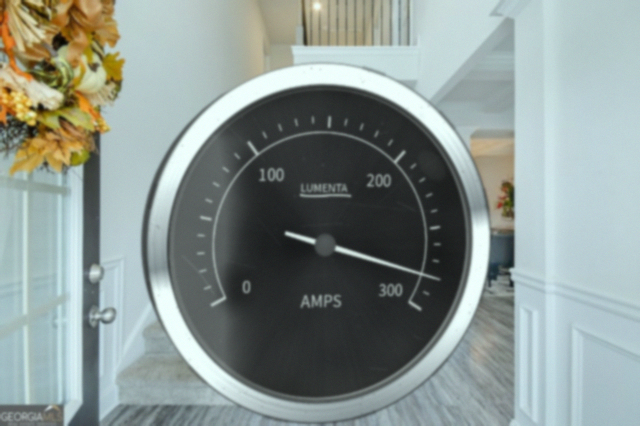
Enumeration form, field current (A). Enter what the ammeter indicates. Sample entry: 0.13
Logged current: 280
